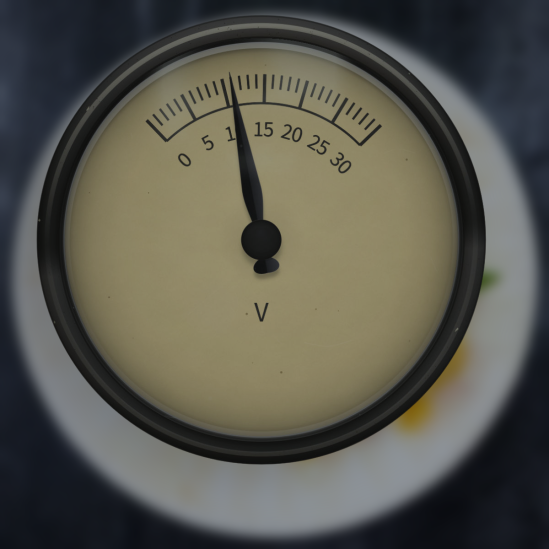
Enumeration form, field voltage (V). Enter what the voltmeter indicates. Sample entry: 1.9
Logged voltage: 11
